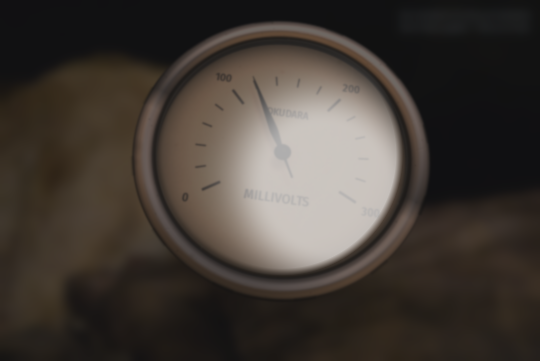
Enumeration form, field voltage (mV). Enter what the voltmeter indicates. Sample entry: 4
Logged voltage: 120
